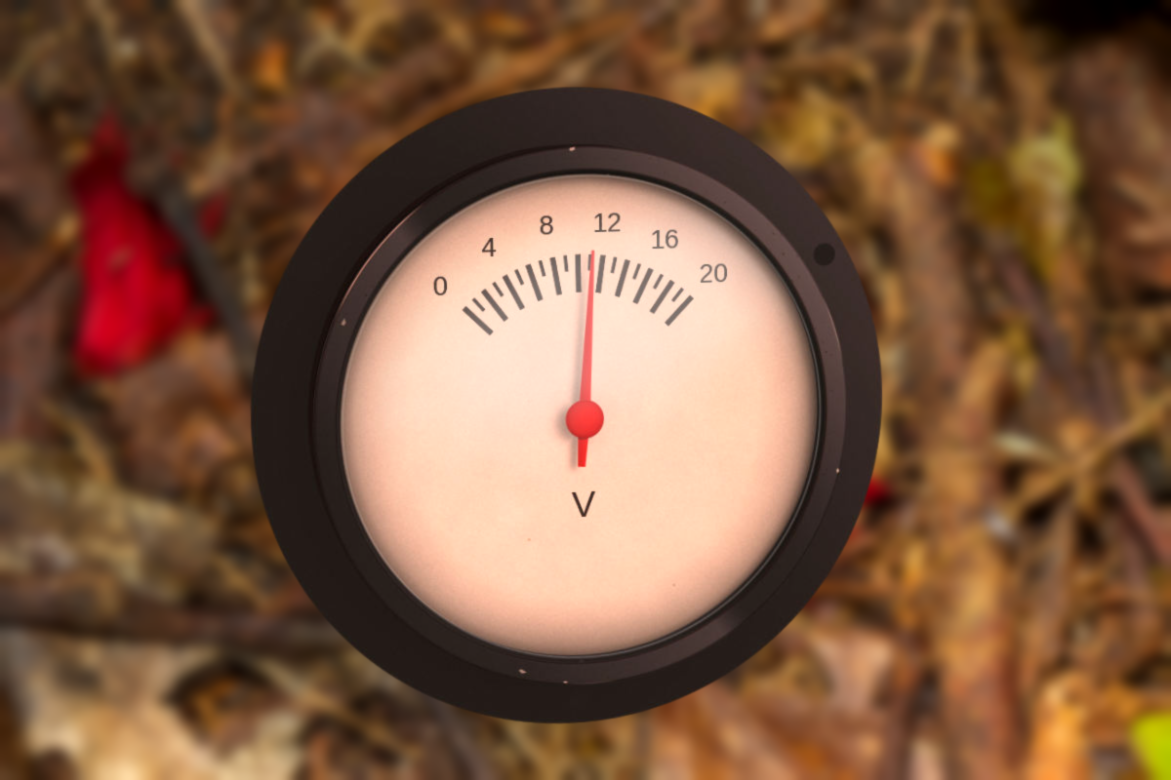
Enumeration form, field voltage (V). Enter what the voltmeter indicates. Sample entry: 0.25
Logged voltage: 11
